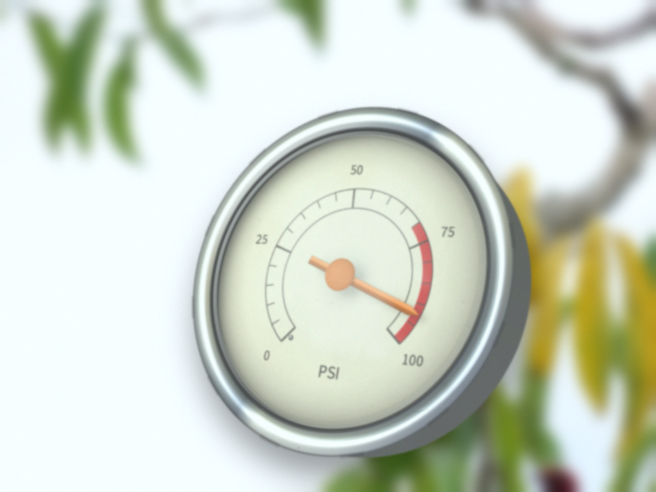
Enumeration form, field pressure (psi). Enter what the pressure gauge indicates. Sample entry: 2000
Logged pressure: 92.5
